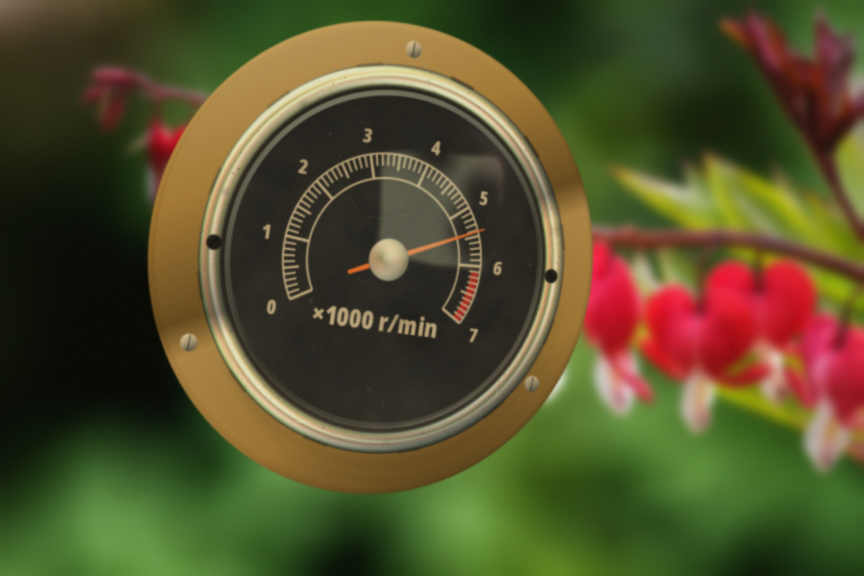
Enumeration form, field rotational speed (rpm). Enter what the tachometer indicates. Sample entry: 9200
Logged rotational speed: 5400
